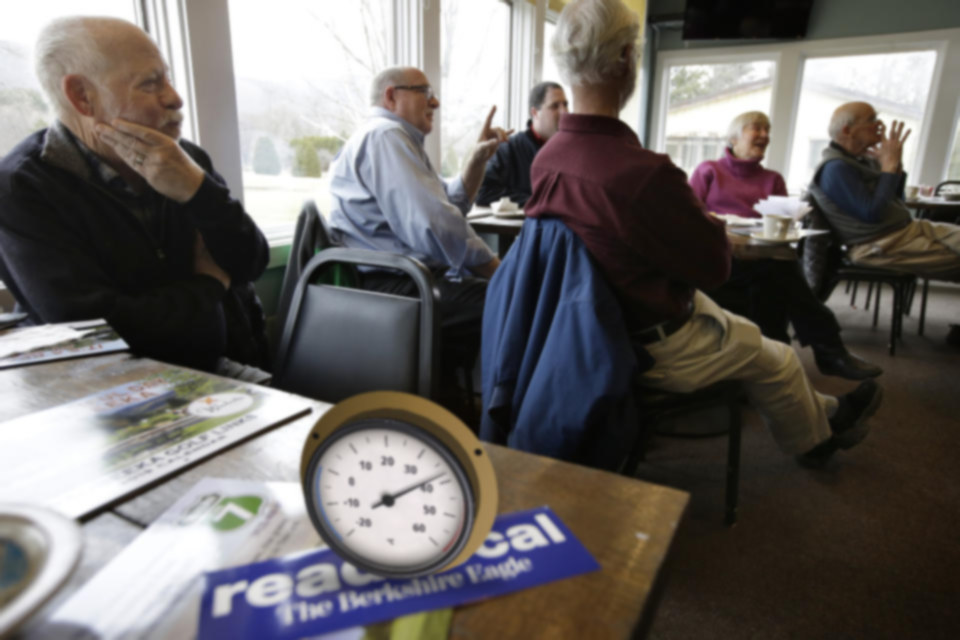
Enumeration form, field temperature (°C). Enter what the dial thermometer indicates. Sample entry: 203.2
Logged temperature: 37.5
